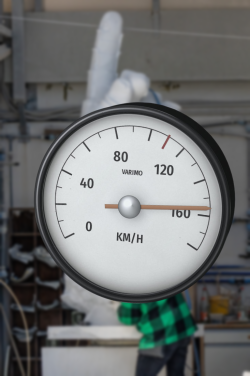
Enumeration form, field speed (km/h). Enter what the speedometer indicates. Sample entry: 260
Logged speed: 155
